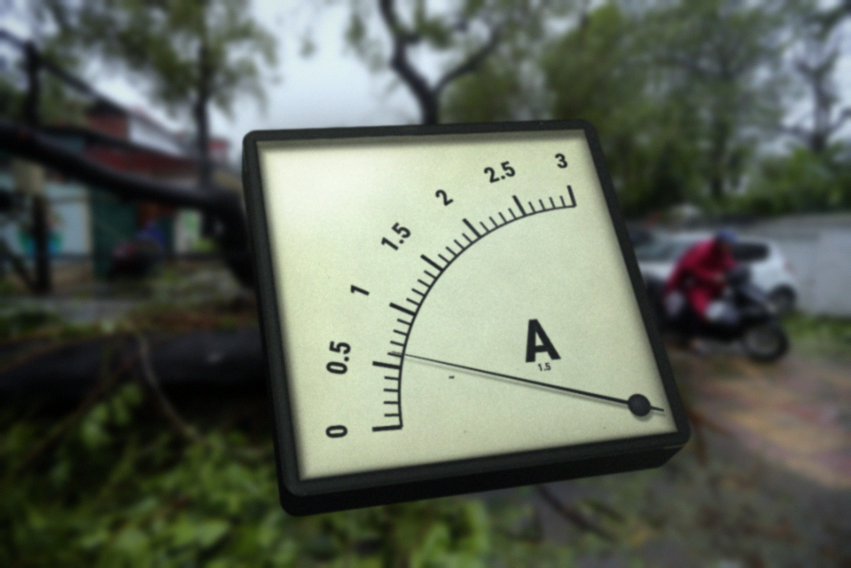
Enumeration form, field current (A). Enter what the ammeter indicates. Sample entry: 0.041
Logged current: 0.6
